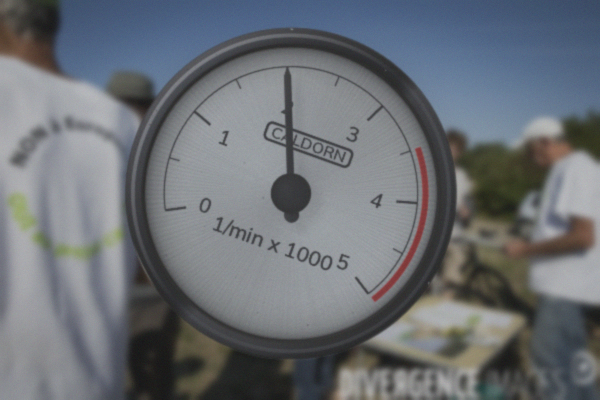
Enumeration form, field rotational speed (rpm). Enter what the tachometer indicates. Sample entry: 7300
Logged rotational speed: 2000
